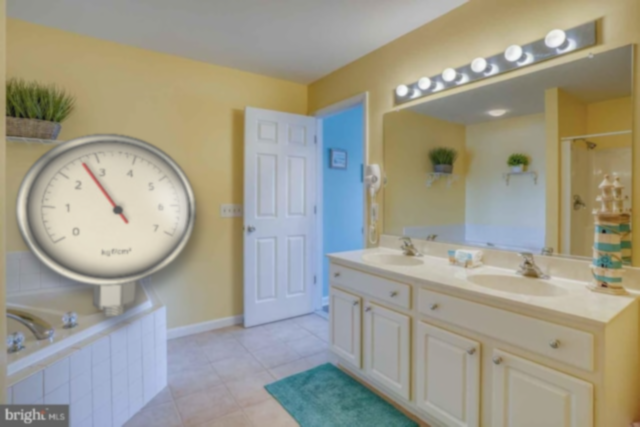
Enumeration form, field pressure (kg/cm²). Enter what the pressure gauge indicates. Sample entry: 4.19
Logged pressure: 2.6
